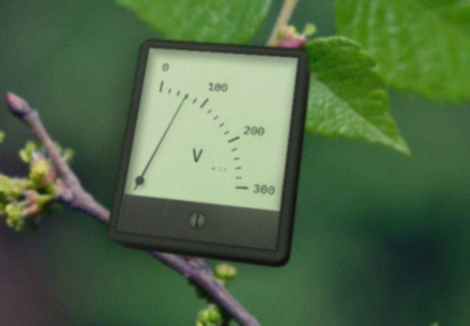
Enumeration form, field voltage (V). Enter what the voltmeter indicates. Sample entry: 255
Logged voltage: 60
